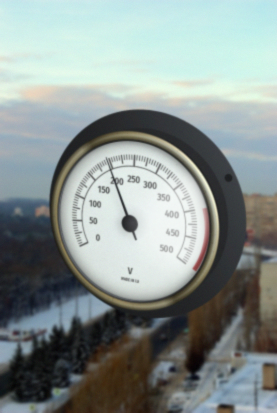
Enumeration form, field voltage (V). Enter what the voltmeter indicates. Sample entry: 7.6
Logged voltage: 200
